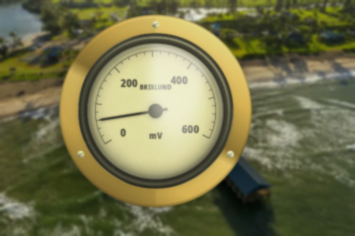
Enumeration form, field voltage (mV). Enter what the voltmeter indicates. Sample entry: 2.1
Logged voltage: 60
